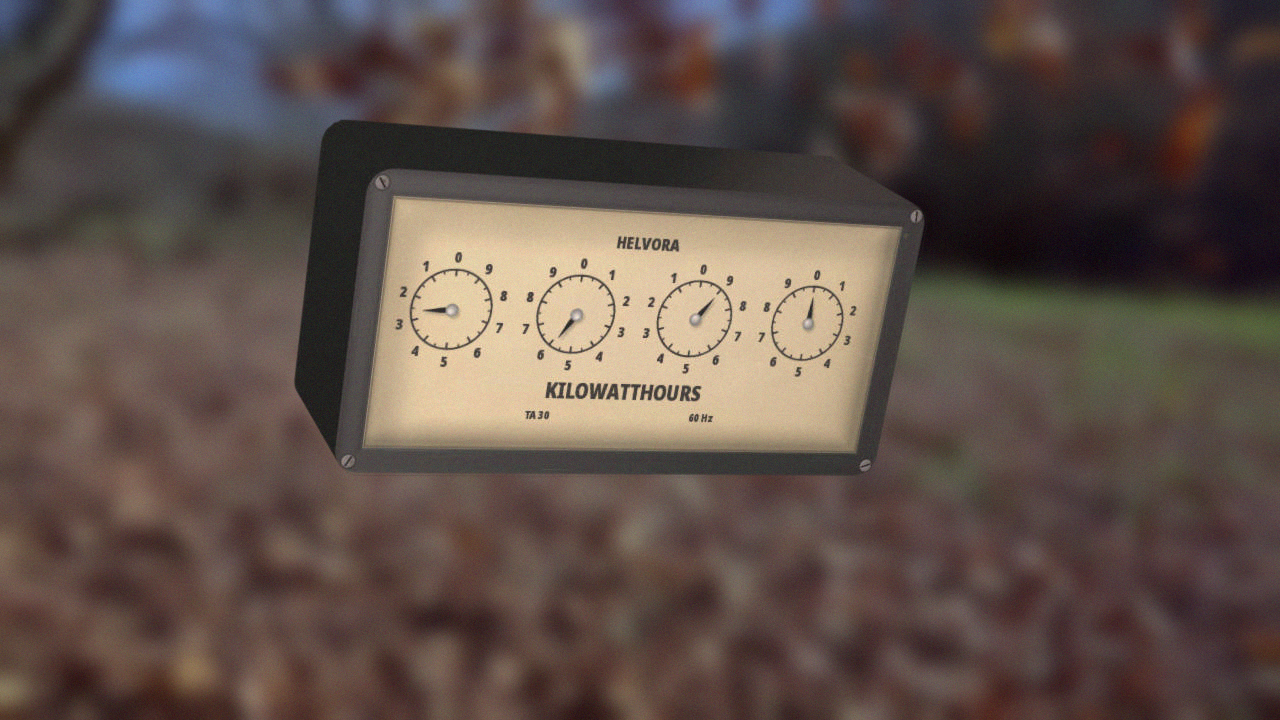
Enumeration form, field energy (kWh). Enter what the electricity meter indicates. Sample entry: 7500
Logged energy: 2590
